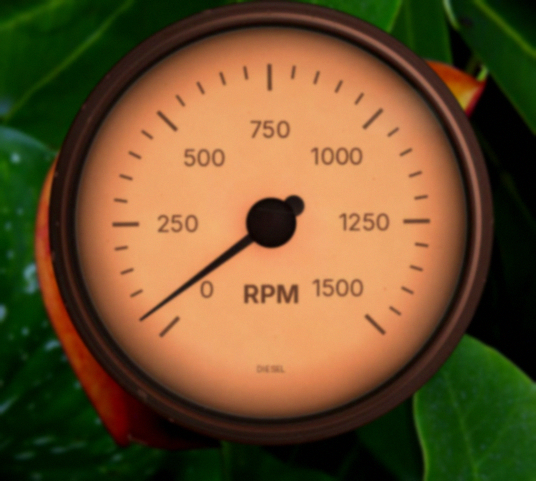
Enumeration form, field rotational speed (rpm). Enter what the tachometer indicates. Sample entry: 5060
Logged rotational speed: 50
